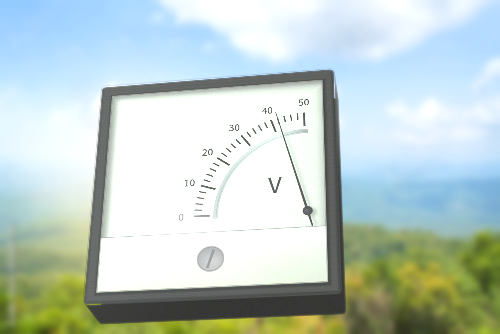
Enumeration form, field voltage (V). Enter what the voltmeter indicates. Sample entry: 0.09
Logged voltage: 42
